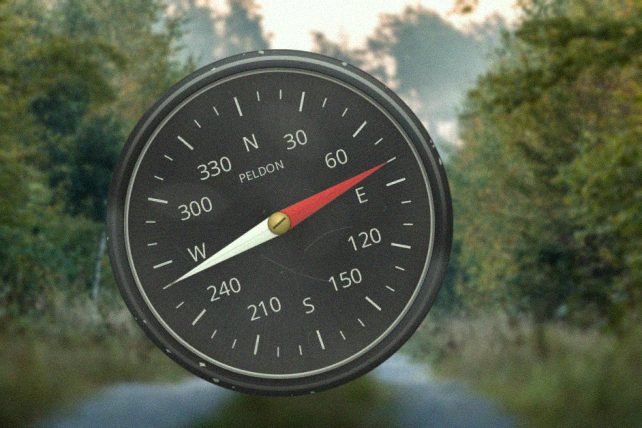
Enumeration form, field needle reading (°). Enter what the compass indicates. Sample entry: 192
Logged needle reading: 80
